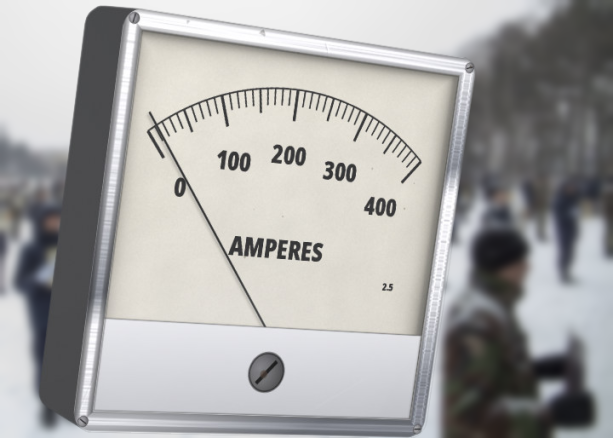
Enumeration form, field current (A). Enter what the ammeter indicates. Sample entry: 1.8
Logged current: 10
